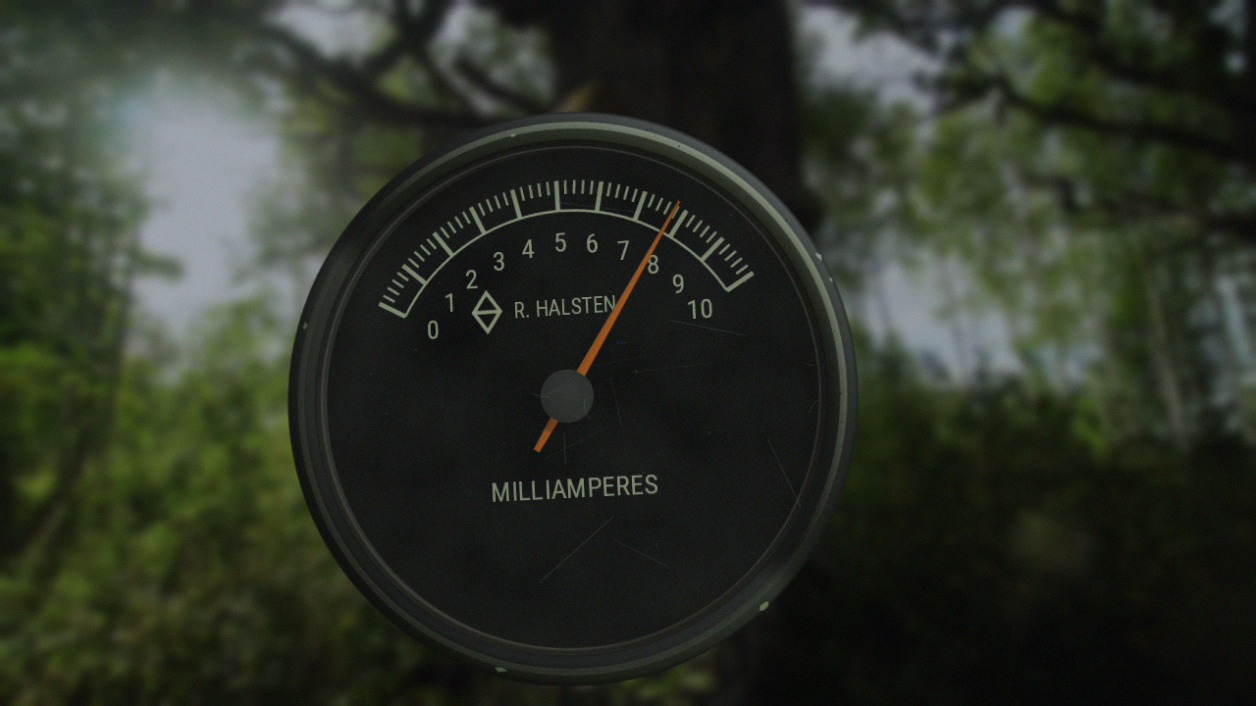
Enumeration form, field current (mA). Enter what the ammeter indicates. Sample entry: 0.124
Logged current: 7.8
